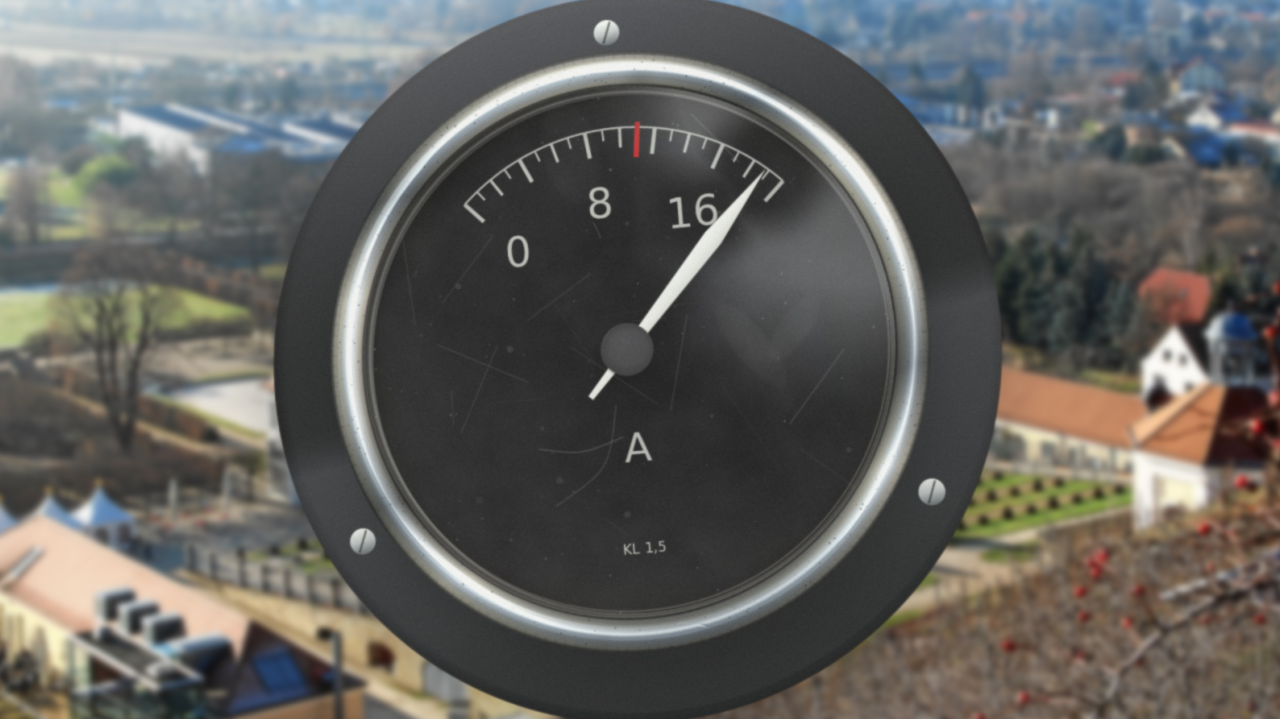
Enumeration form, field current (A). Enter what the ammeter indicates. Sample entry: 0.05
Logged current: 19
